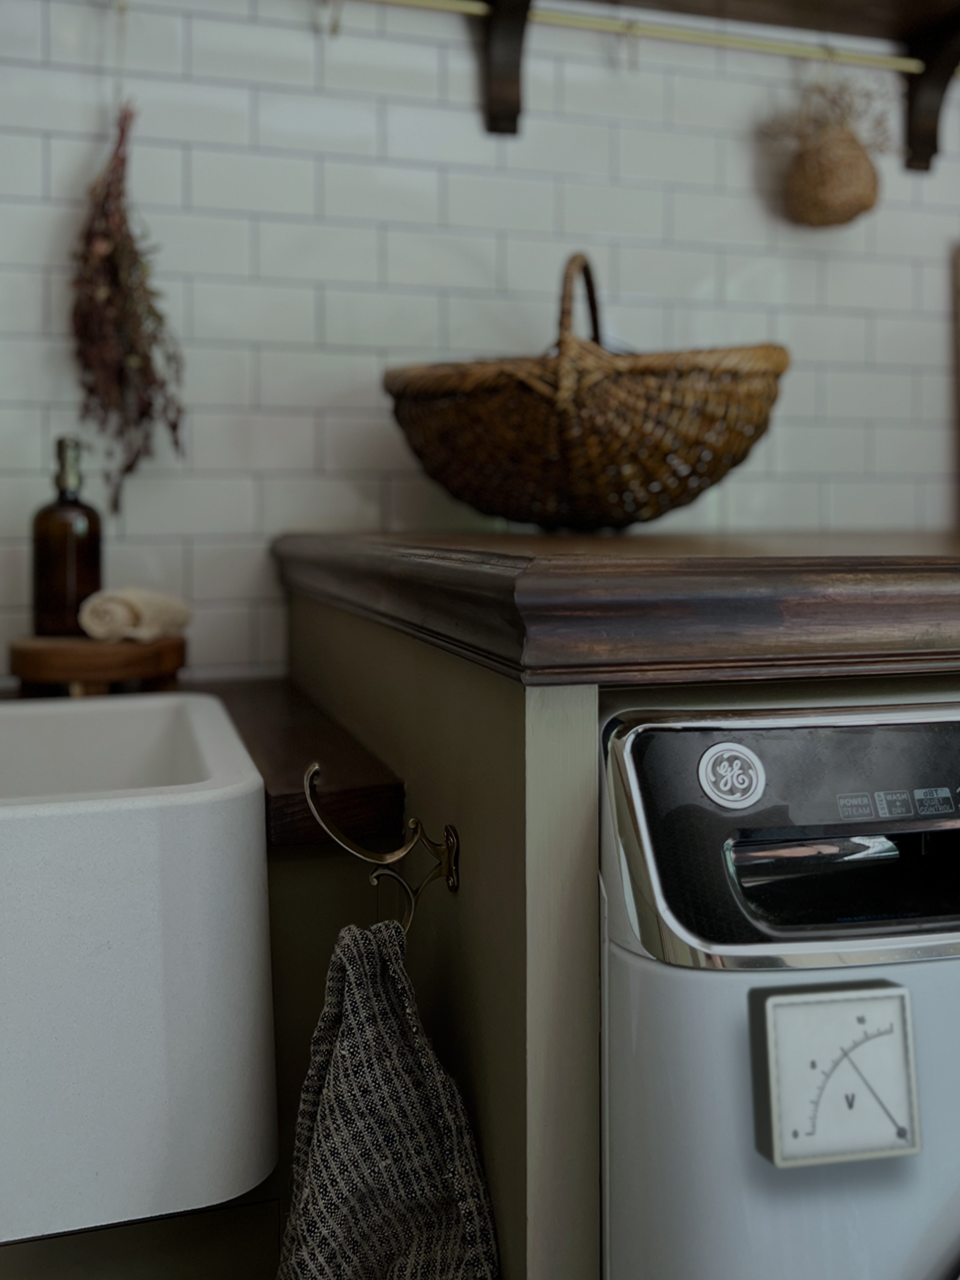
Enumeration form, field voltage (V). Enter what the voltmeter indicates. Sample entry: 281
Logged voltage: 12
